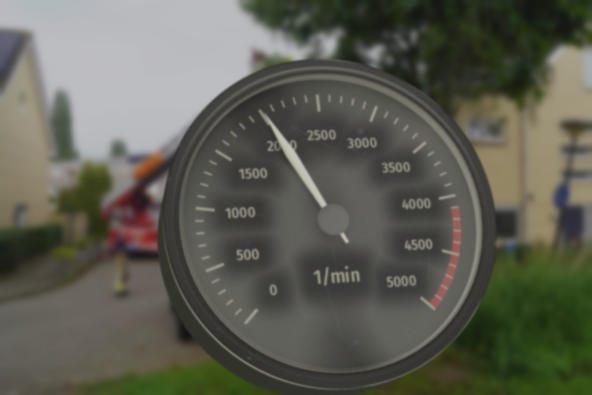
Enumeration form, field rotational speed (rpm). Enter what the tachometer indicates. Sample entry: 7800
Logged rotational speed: 2000
